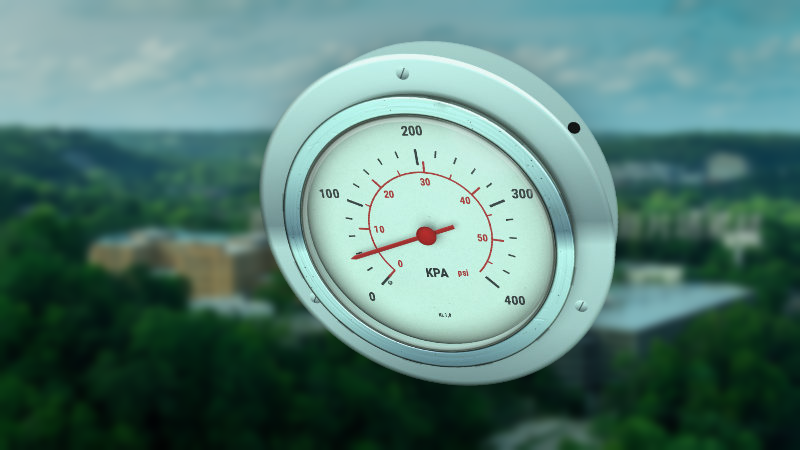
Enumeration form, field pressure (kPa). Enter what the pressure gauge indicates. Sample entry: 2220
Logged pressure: 40
